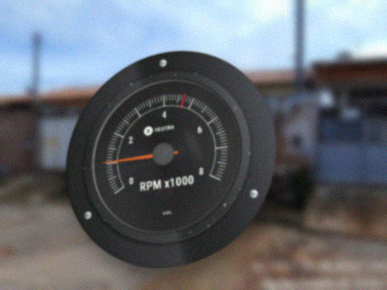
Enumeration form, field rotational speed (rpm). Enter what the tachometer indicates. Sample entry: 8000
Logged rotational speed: 1000
